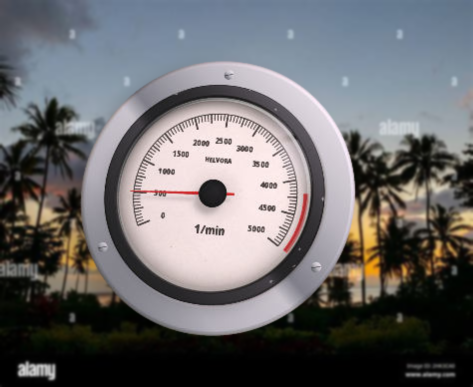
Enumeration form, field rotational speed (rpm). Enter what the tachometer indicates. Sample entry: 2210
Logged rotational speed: 500
